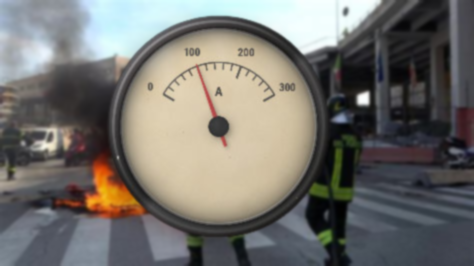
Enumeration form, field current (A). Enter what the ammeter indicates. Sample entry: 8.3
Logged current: 100
